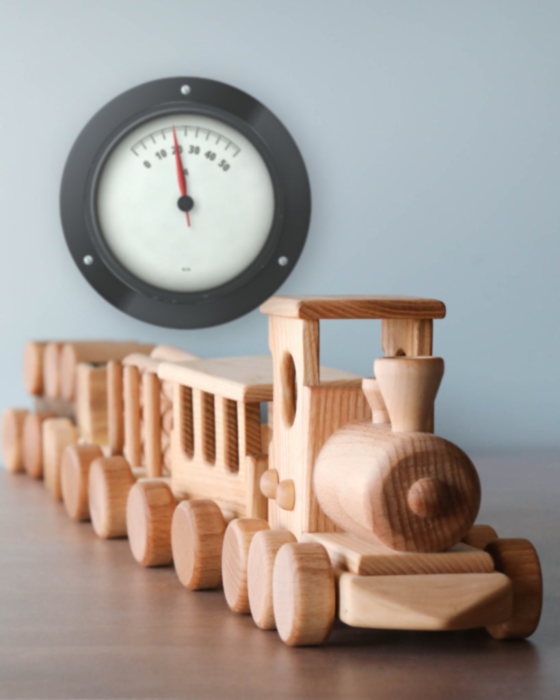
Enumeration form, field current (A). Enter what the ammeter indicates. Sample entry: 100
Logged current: 20
